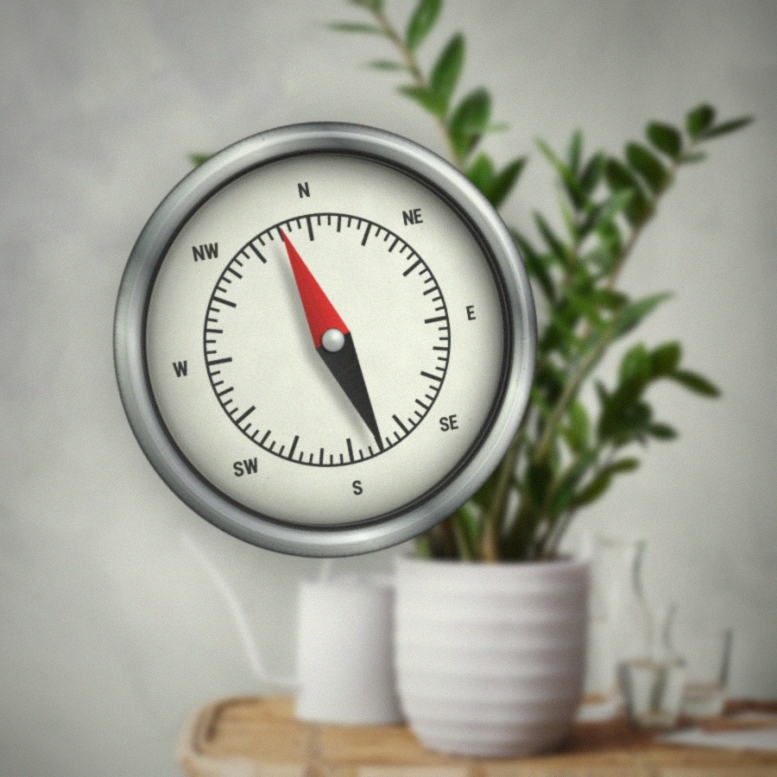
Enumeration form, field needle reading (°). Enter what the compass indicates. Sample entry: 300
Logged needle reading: 345
